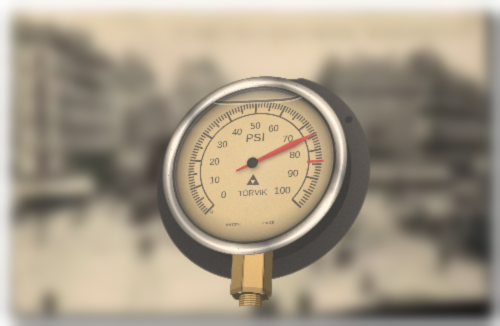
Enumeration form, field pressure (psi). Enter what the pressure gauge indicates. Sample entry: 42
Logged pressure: 75
